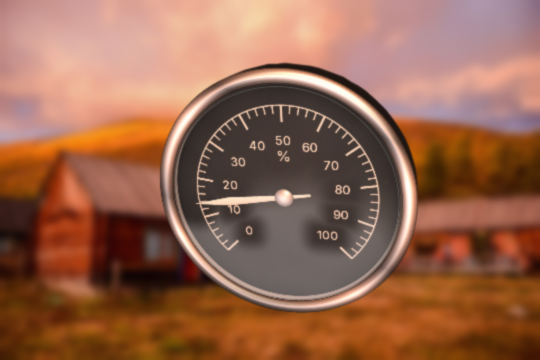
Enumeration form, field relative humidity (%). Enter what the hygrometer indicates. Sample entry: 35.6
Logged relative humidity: 14
